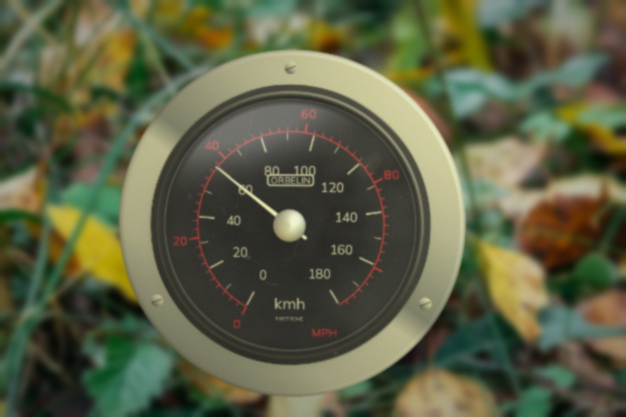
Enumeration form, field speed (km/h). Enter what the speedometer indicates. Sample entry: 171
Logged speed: 60
